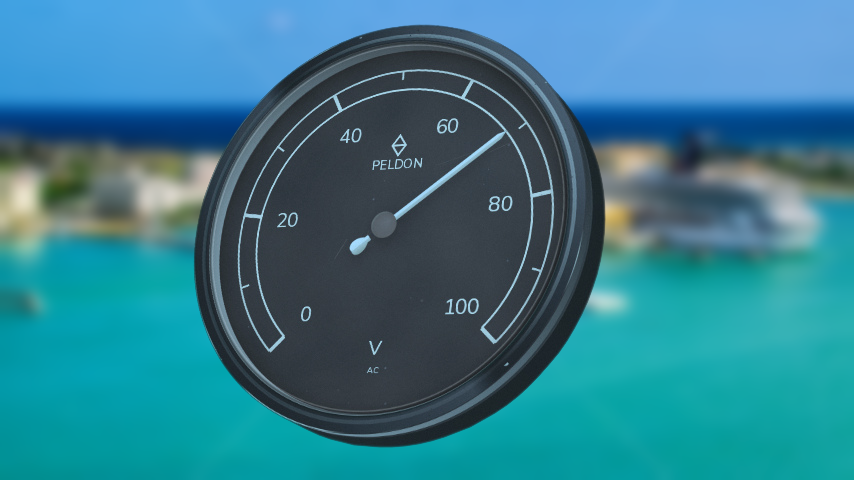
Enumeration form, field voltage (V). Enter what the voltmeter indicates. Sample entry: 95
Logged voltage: 70
